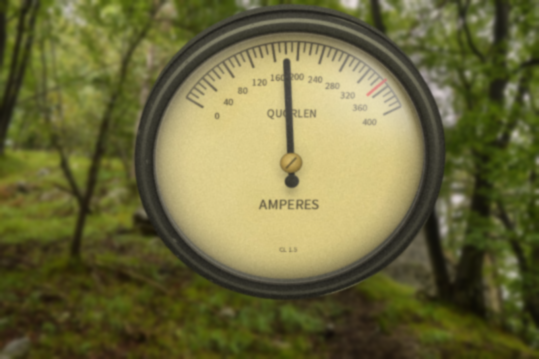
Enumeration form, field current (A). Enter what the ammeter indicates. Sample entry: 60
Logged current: 180
